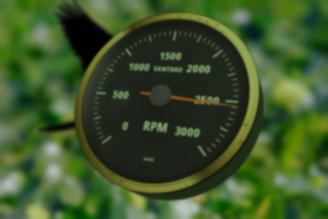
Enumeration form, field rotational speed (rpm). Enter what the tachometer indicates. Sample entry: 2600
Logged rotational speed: 2550
